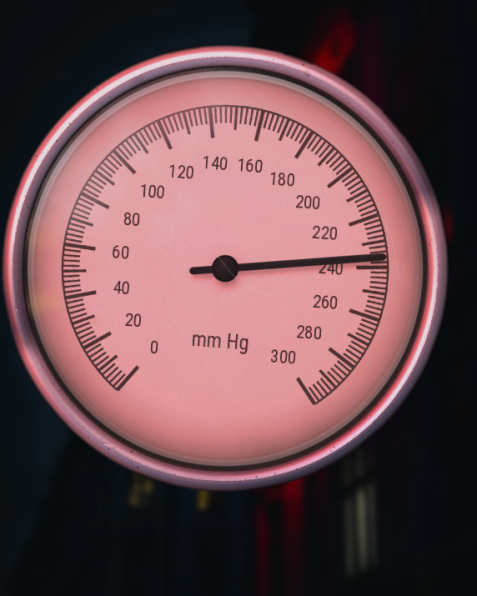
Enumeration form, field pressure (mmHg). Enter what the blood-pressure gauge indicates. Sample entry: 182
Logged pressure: 236
